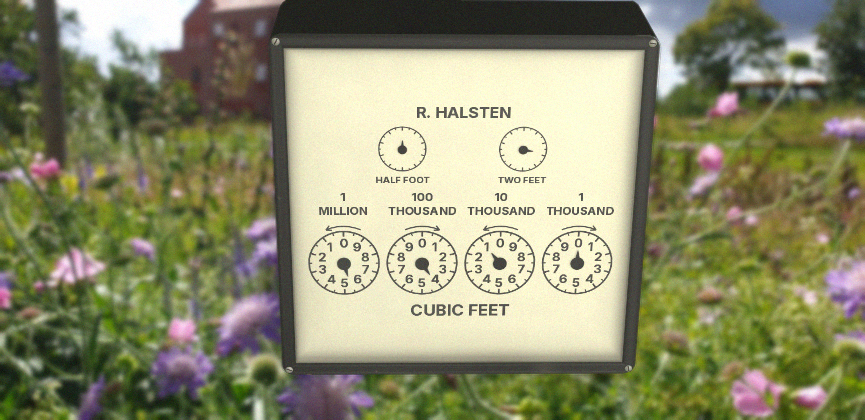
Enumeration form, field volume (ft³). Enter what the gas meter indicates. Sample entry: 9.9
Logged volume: 541000
